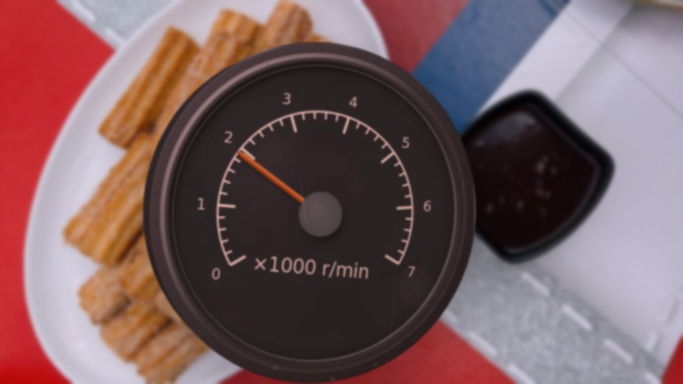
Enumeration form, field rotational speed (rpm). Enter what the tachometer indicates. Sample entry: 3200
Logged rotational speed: 1900
